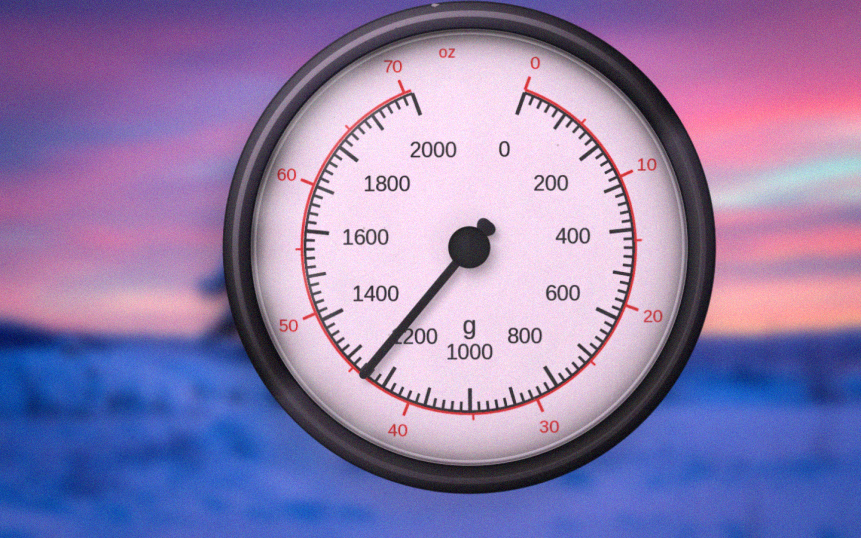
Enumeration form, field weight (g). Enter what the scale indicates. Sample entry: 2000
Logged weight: 1250
